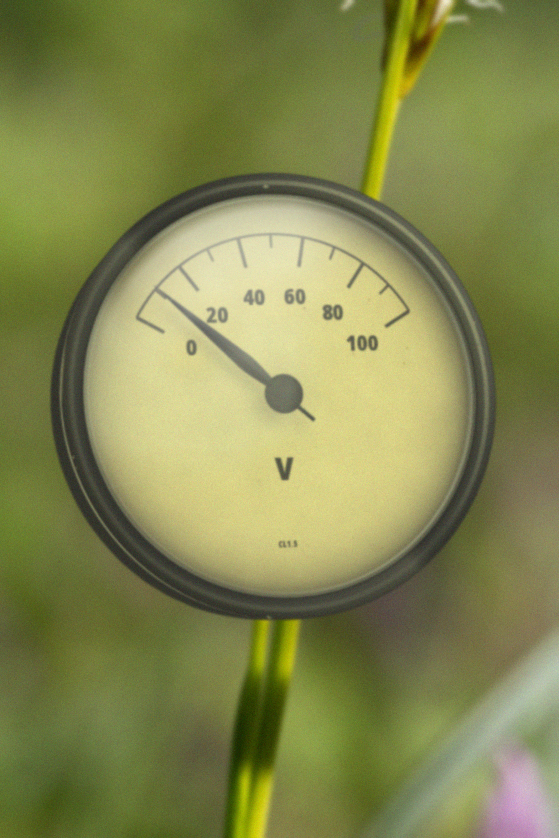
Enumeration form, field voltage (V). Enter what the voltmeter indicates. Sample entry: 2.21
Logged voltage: 10
